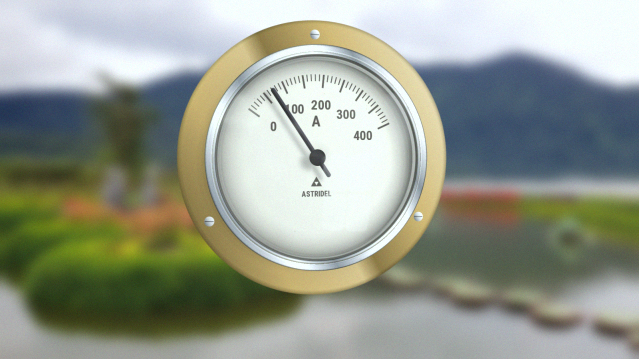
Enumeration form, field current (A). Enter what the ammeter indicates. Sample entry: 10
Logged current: 70
